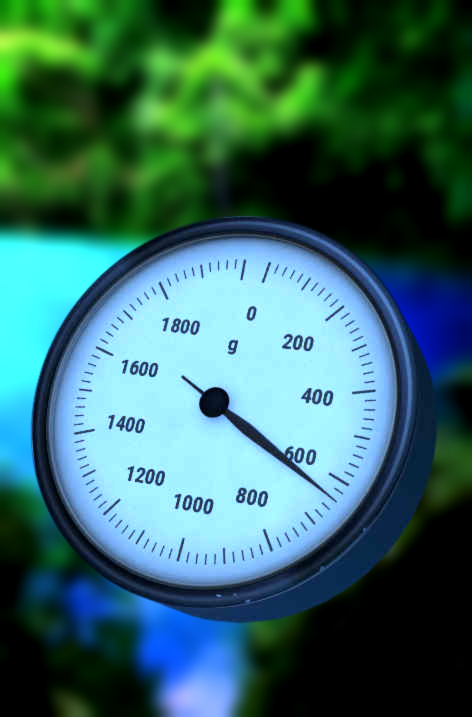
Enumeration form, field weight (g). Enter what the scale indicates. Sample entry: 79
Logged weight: 640
